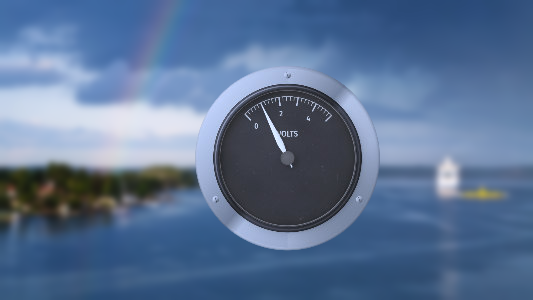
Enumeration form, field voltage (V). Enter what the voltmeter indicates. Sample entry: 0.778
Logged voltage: 1
